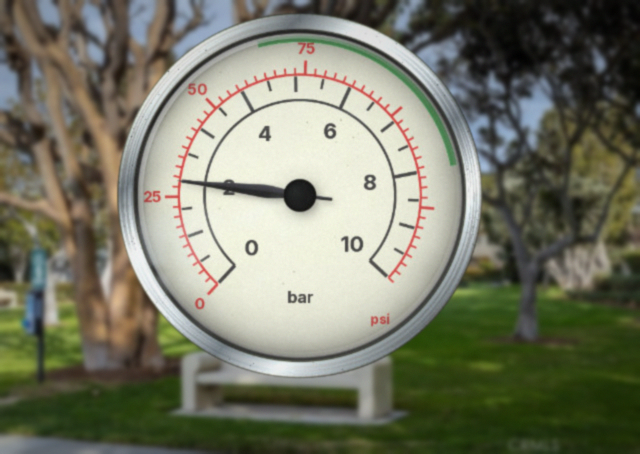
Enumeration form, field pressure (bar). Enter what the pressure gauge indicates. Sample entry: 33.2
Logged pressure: 2
